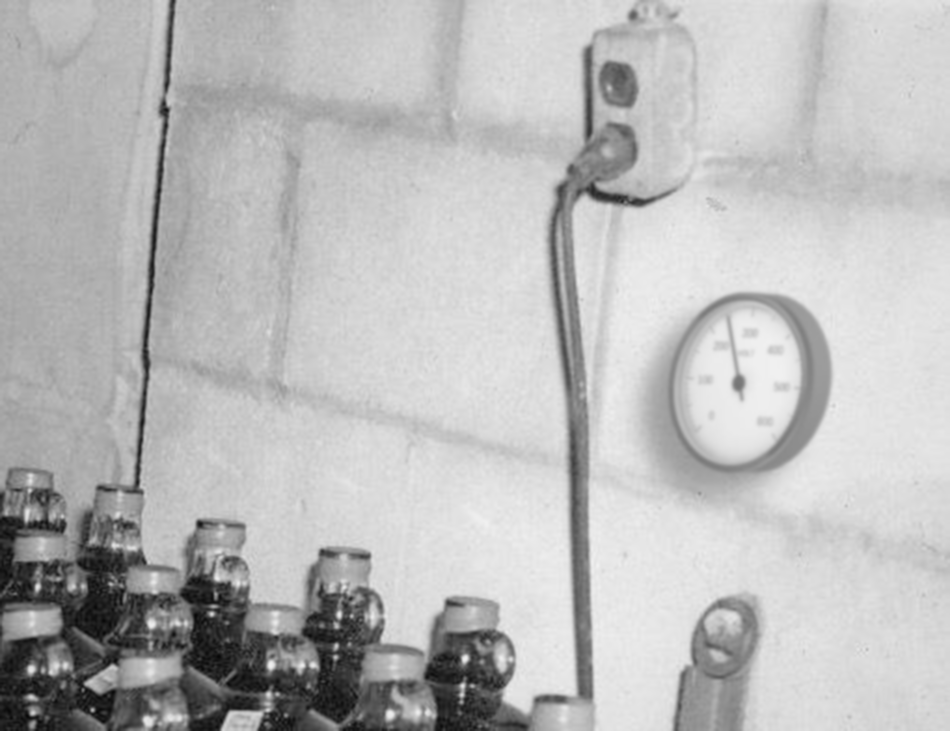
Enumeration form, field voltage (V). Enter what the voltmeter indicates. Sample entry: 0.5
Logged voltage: 250
